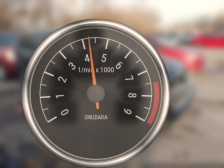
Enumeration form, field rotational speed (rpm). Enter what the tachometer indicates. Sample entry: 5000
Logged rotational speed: 4250
